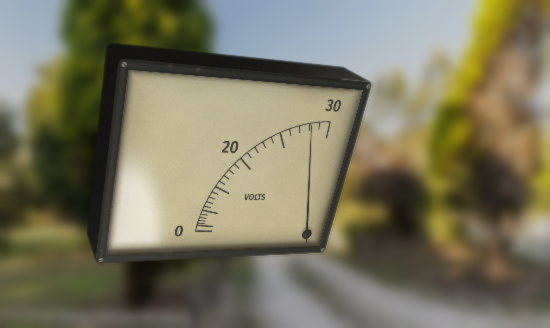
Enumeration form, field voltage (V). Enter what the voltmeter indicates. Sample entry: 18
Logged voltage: 28
